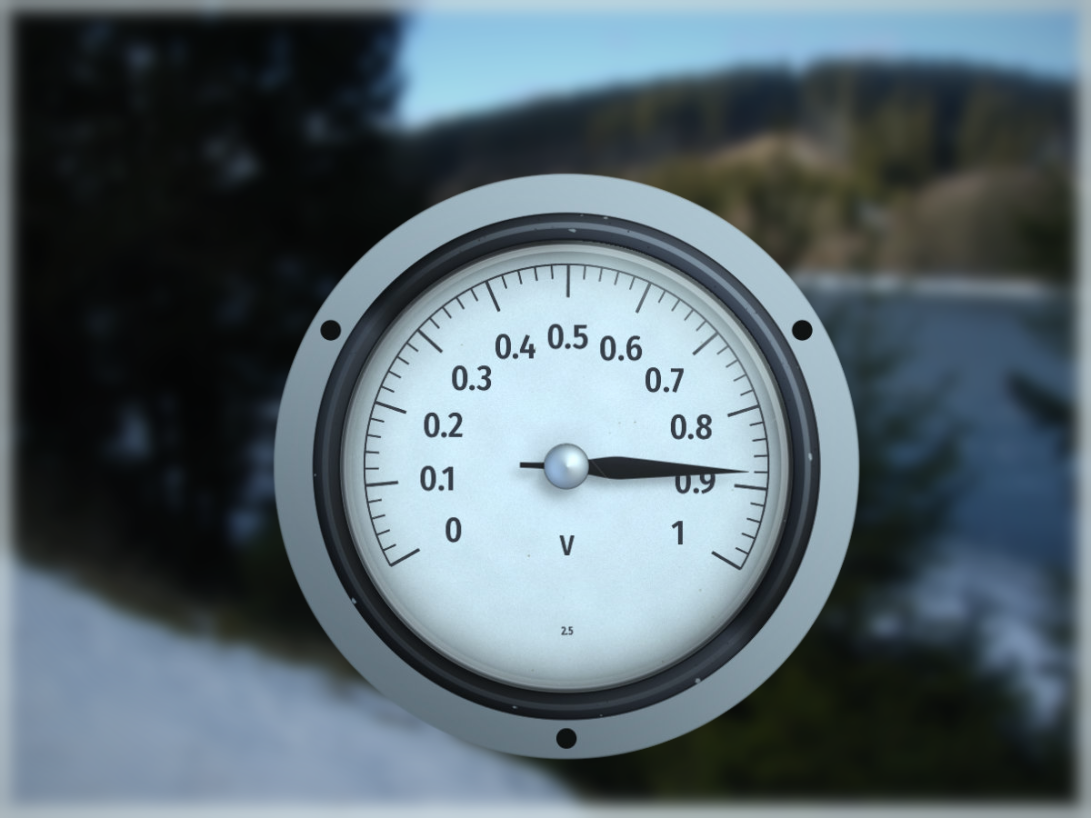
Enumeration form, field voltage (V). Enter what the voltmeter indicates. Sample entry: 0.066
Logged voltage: 0.88
